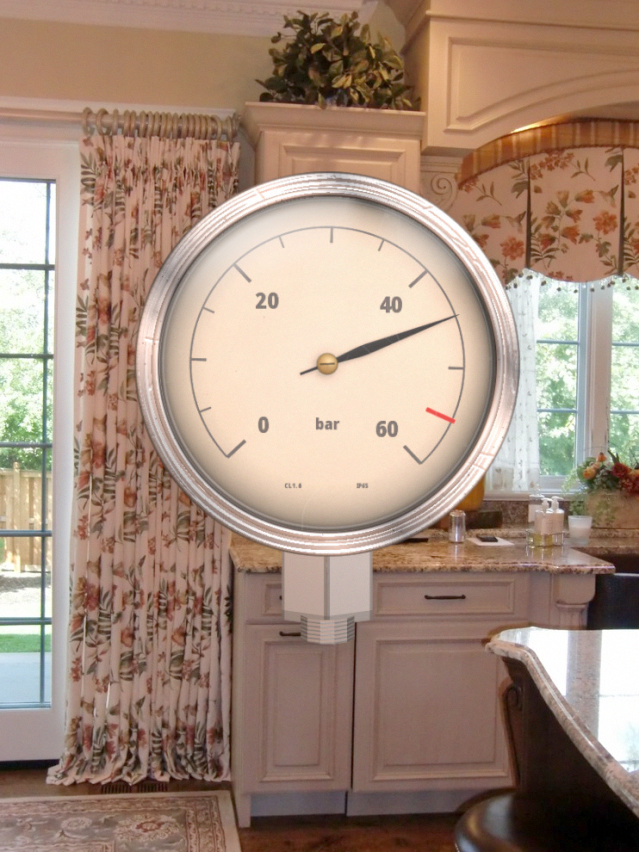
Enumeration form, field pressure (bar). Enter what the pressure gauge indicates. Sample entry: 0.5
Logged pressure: 45
